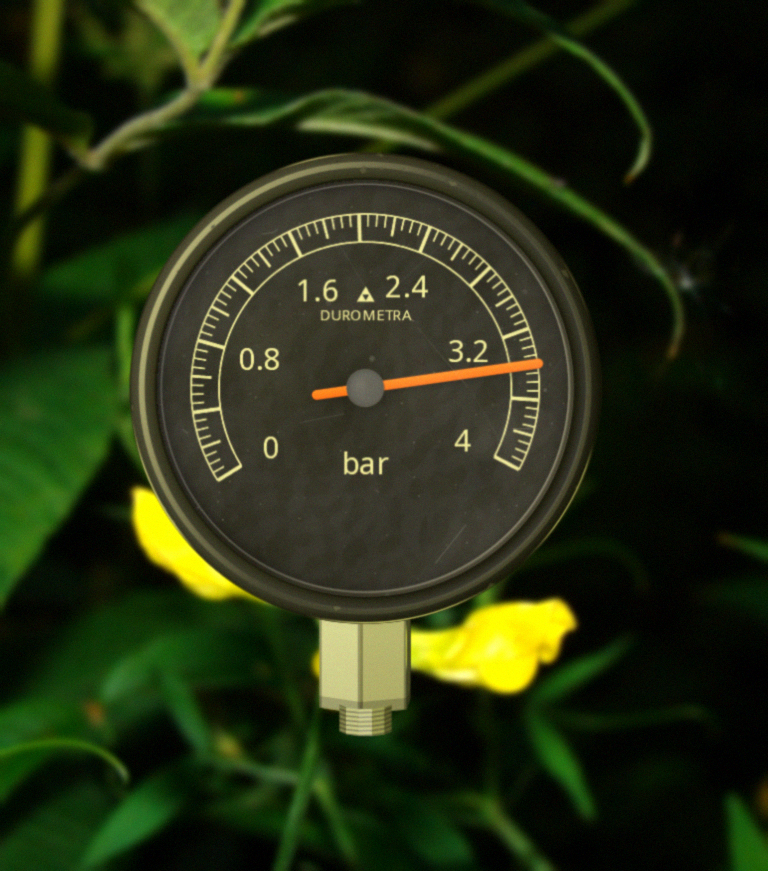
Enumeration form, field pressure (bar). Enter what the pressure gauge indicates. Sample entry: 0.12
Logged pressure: 3.4
